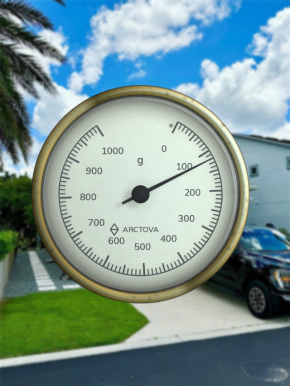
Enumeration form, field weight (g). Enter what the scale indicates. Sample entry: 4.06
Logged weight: 120
